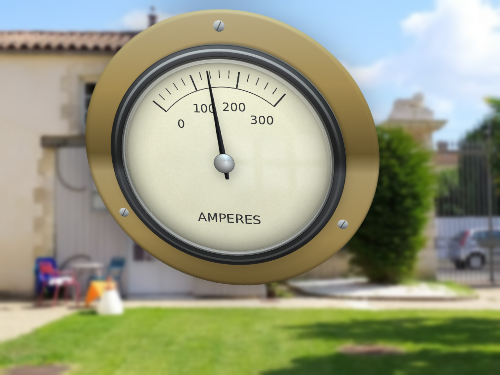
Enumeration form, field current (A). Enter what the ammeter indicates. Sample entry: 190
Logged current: 140
